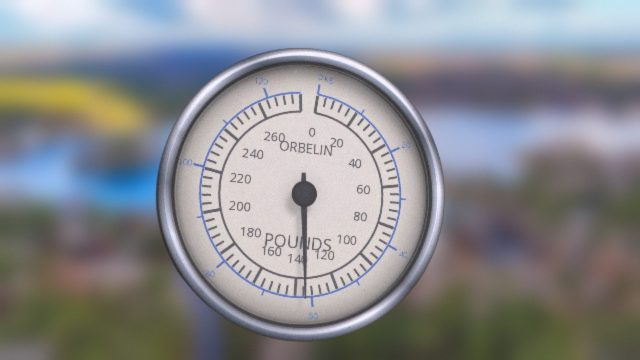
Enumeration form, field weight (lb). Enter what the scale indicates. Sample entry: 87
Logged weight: 136
